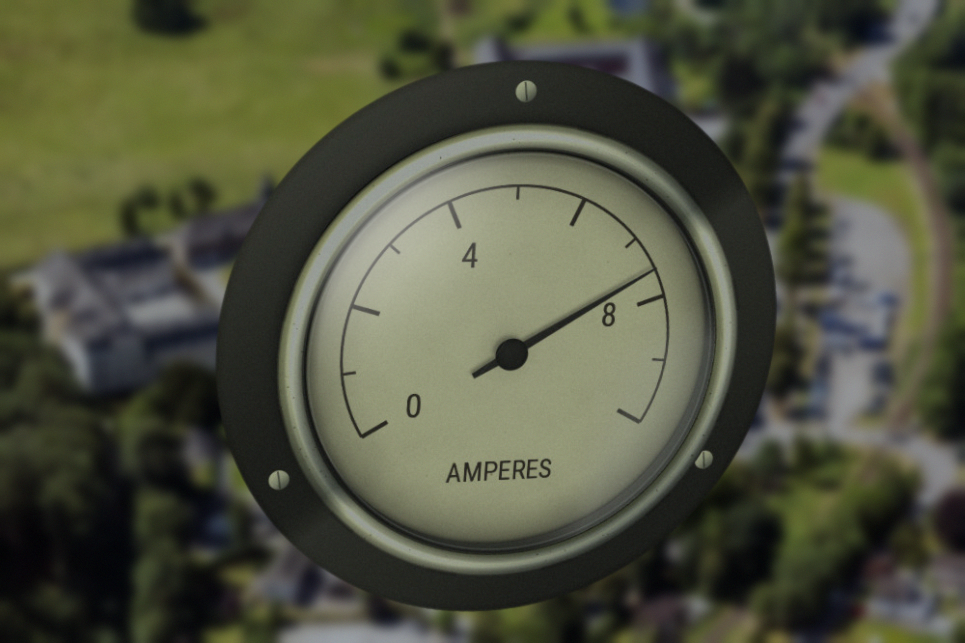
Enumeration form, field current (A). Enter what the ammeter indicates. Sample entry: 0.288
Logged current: 7.5
